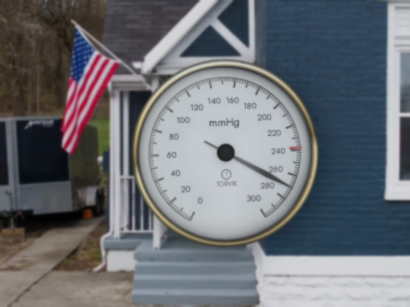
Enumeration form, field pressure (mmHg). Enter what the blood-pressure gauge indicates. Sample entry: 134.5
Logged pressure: 270
